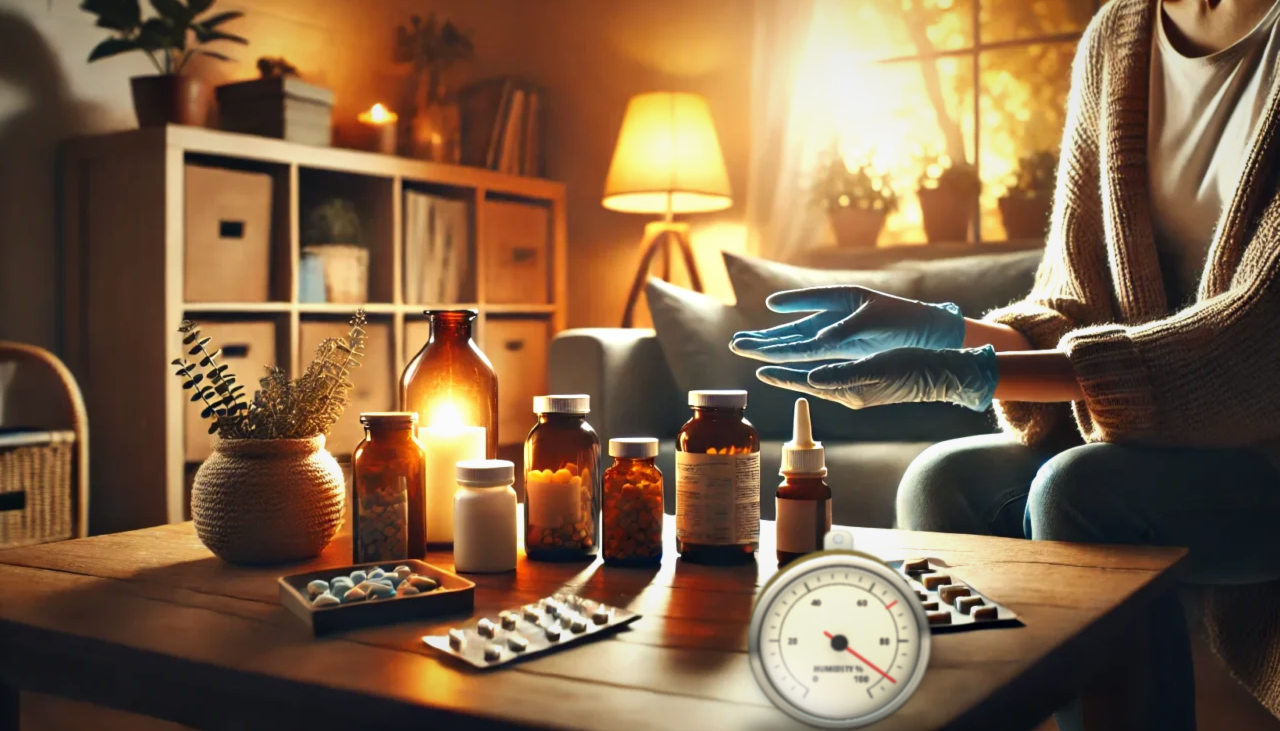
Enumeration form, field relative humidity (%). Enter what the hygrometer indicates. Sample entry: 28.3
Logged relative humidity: 92
